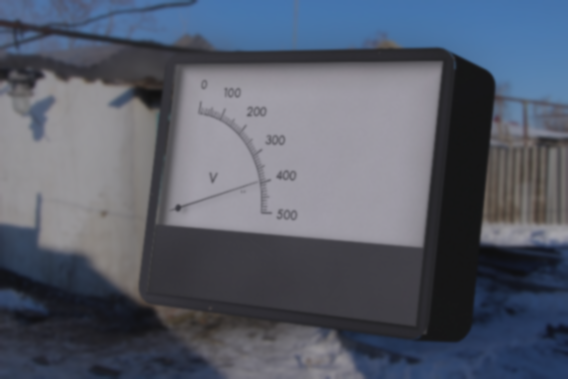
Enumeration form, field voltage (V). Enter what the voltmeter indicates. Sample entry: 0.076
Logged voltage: 400
